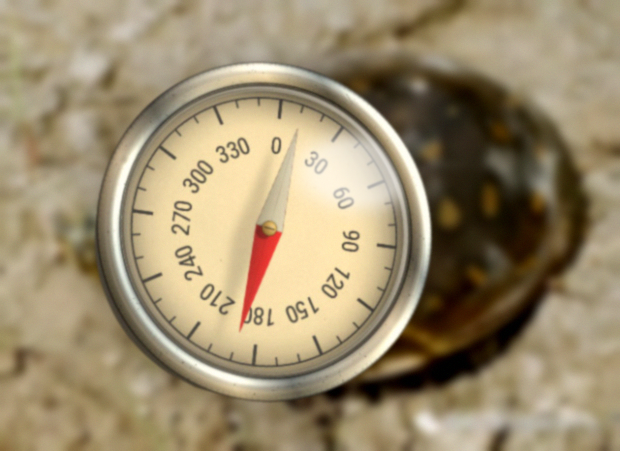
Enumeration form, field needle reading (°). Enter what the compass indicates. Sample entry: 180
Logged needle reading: 190
